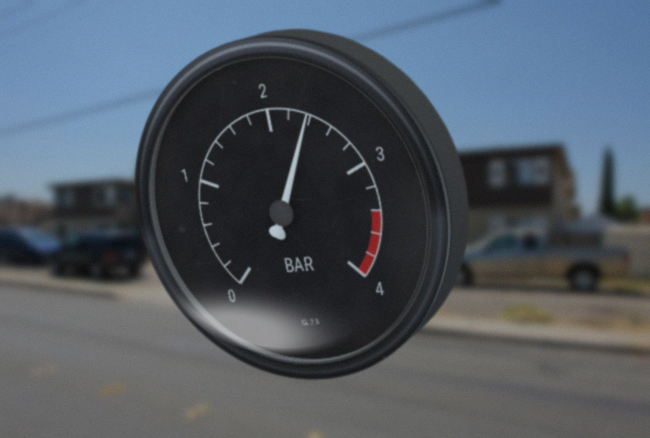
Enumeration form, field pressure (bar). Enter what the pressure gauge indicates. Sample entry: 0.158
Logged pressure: 2.4
